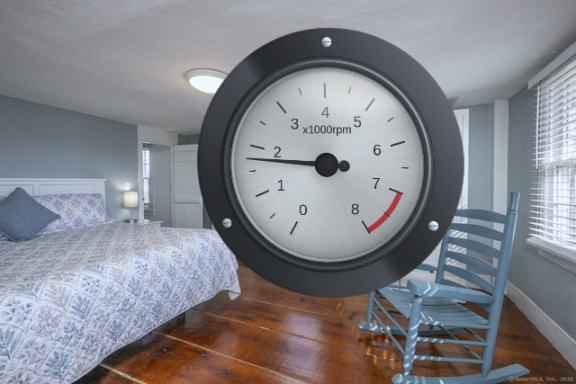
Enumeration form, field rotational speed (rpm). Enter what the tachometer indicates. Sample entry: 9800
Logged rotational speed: 1750
